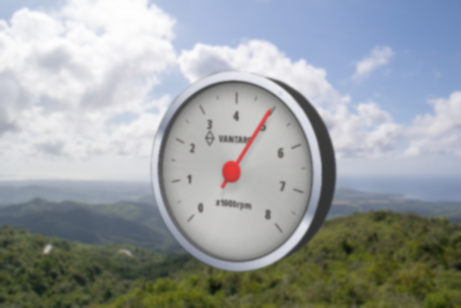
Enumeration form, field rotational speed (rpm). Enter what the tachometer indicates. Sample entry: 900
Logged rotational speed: 5000
